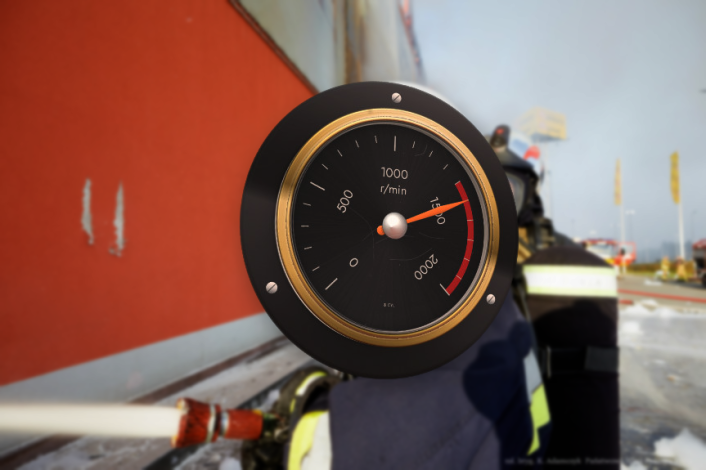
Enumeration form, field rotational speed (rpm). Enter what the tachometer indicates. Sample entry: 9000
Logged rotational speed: 1500
